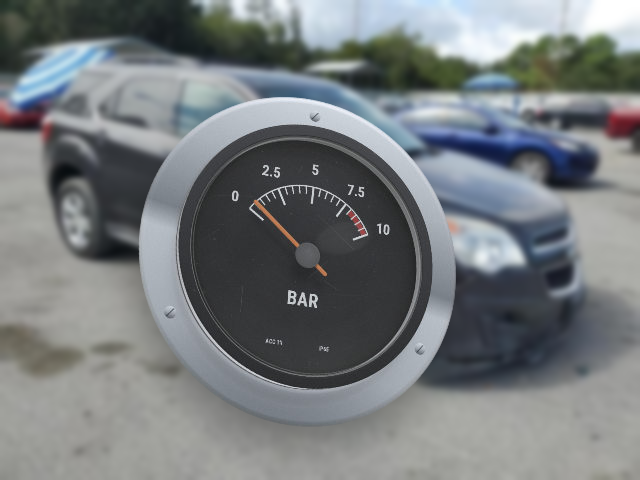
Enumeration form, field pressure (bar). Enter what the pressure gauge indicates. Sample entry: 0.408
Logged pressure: 0.5
